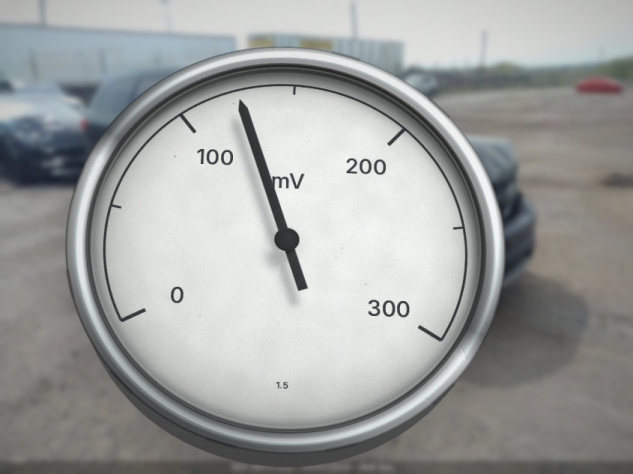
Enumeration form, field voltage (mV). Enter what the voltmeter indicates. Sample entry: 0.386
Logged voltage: 125
